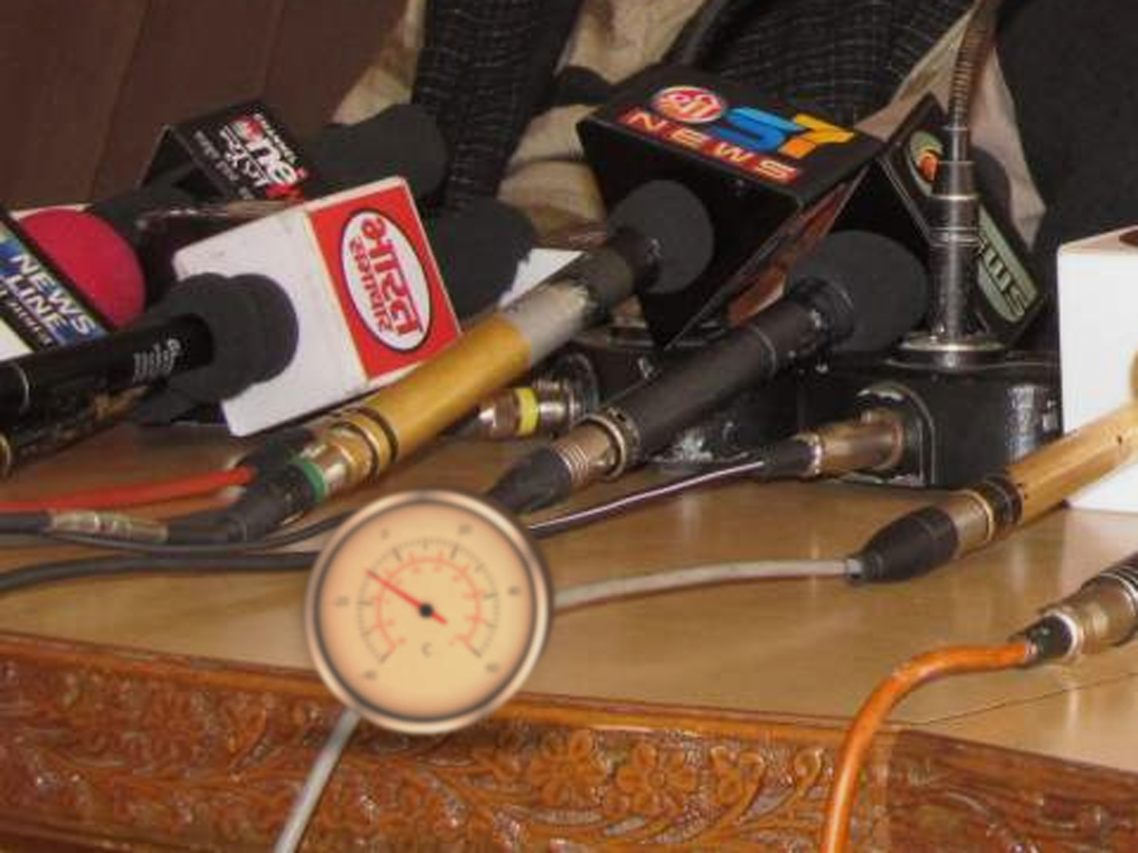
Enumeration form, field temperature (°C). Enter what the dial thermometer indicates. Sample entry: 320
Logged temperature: -10
